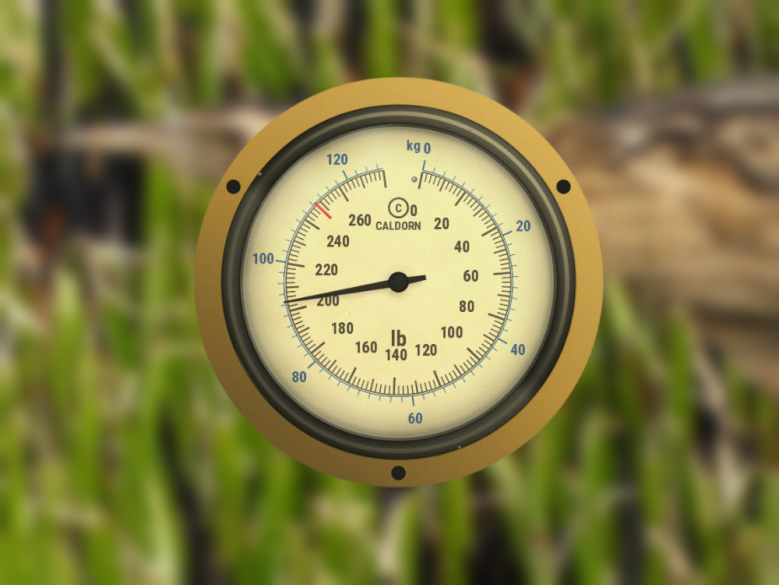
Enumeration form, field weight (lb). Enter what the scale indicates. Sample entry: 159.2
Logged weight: 204
